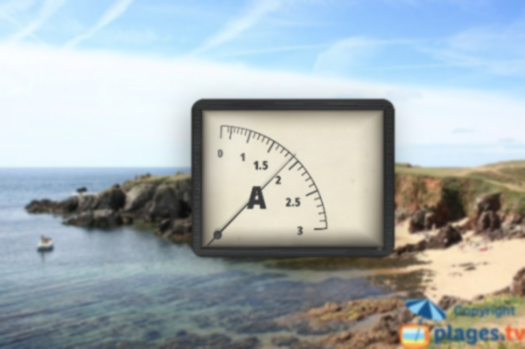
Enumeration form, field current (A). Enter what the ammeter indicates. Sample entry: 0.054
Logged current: 1.9
